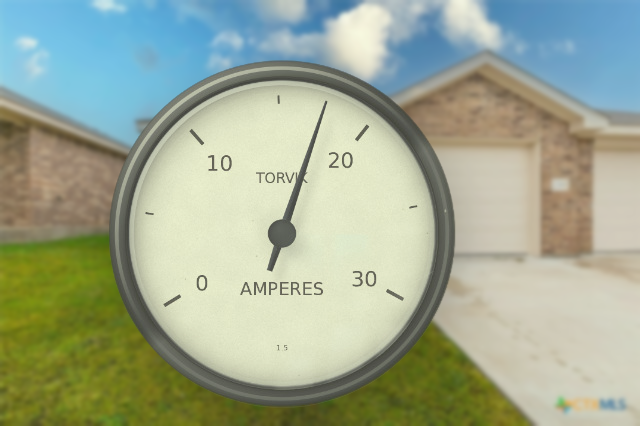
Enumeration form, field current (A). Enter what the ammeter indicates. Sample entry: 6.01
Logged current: 17.5
